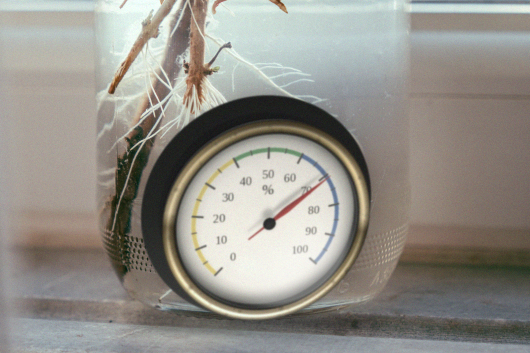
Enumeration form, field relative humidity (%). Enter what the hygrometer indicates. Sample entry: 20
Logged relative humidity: 70
